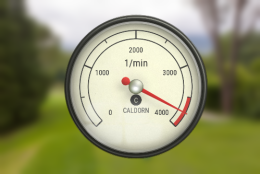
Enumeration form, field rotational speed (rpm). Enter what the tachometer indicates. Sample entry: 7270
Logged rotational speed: 3750
